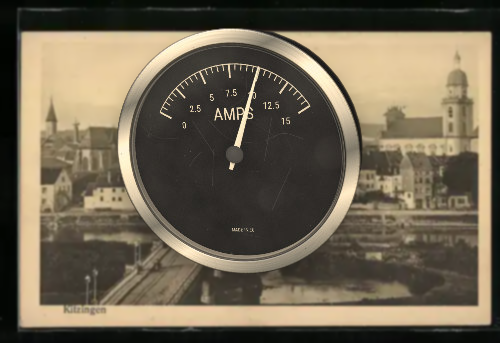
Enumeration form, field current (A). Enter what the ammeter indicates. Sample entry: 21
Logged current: 10
